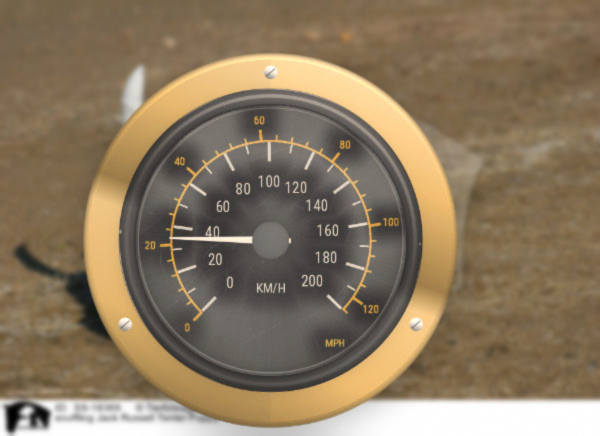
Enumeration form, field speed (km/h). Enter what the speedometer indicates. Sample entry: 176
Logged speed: 35
